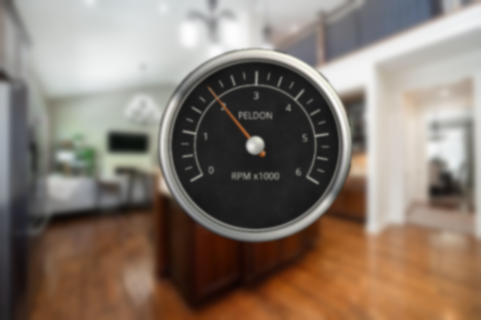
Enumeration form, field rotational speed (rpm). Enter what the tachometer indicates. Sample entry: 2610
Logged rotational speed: 2000
